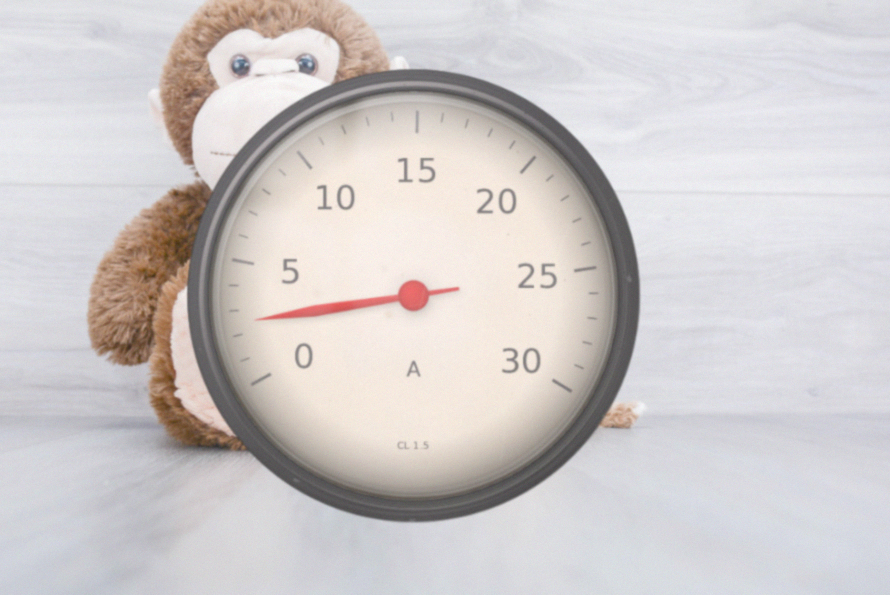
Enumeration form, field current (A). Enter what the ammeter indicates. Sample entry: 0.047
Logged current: 2.5
